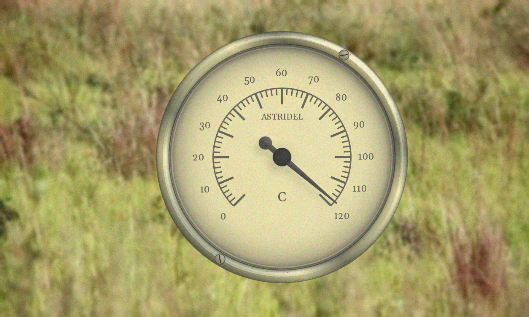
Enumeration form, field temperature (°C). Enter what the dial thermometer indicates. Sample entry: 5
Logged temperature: 118
